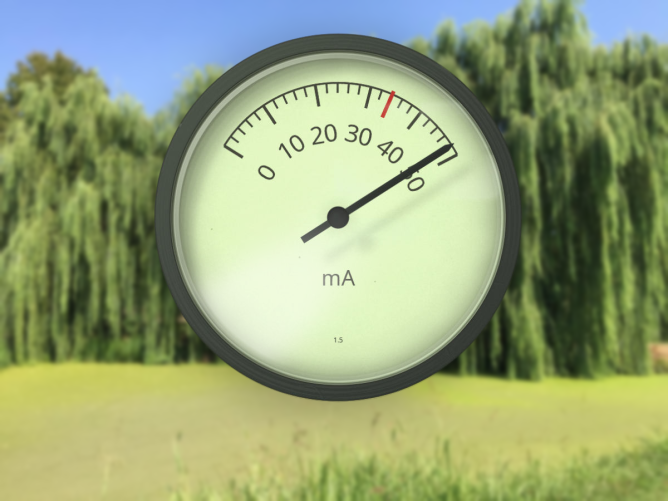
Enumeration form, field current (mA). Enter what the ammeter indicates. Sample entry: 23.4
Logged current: 48
